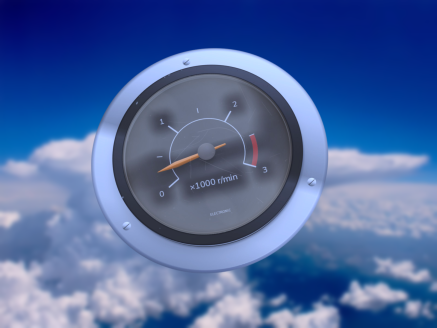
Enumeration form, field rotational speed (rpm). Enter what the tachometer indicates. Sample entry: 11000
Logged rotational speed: 250
